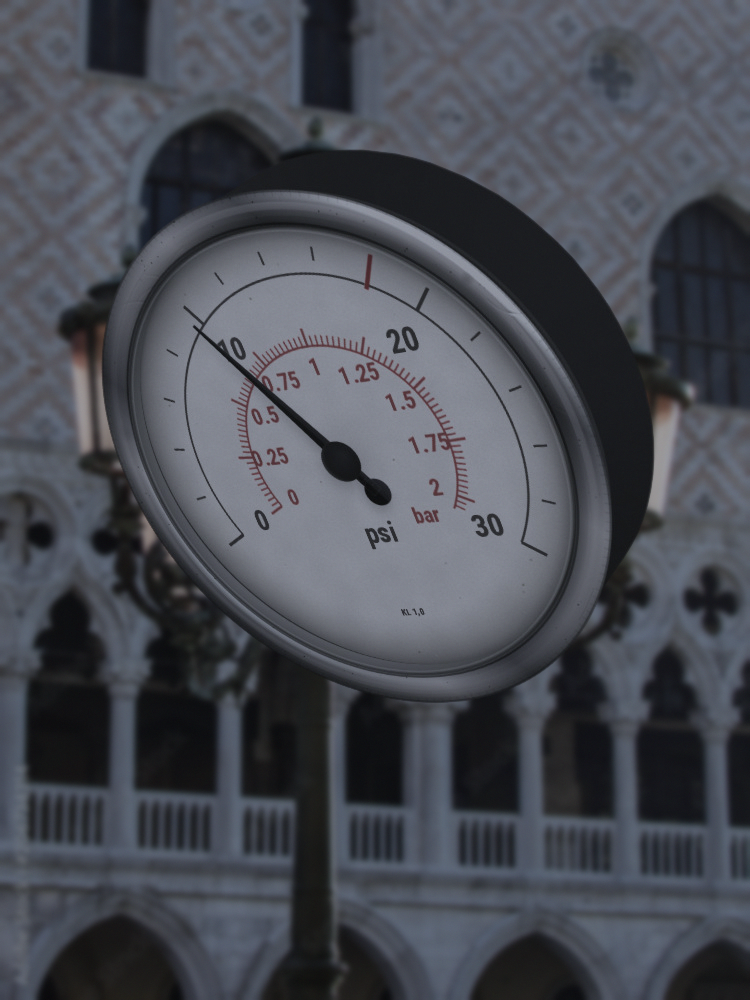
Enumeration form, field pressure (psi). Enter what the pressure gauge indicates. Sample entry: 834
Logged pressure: 10
